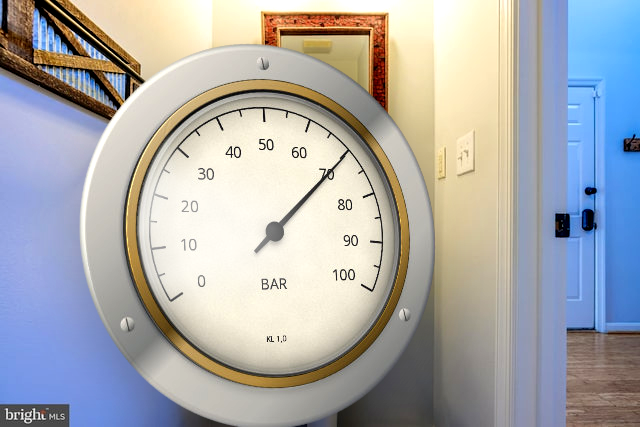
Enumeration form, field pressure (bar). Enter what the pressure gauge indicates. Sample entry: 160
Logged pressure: 70
